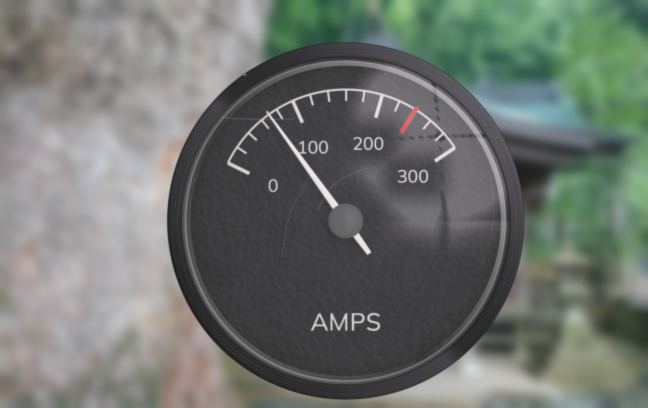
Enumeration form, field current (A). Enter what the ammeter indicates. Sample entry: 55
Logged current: 70
